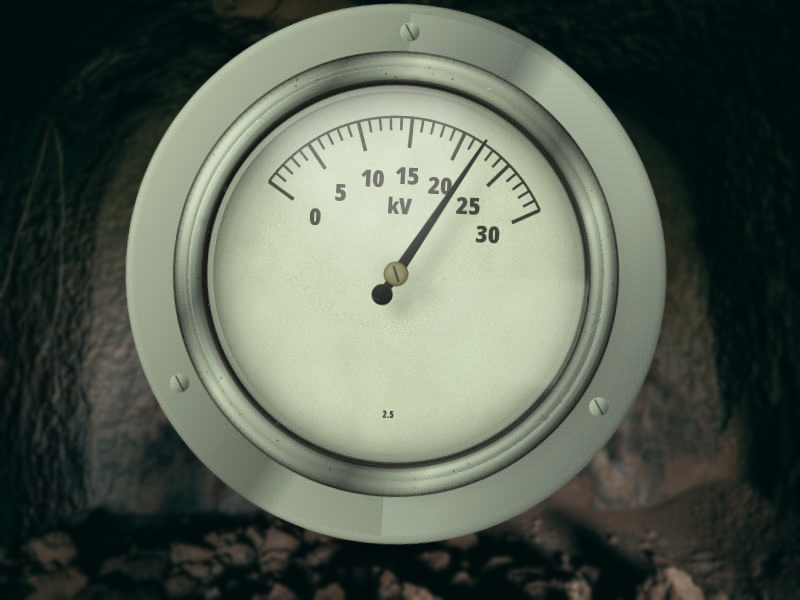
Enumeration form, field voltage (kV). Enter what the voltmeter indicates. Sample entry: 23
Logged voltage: 22
